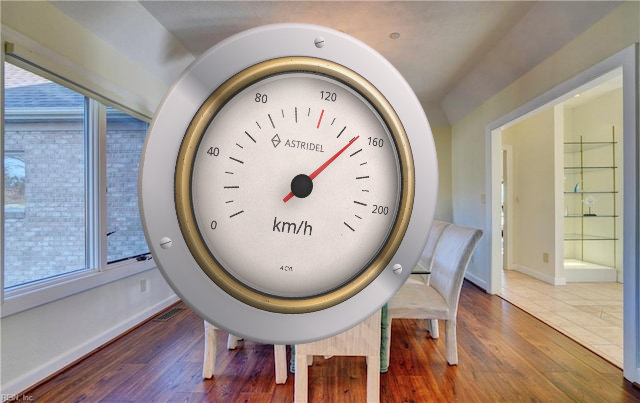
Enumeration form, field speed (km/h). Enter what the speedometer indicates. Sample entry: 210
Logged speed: 150
